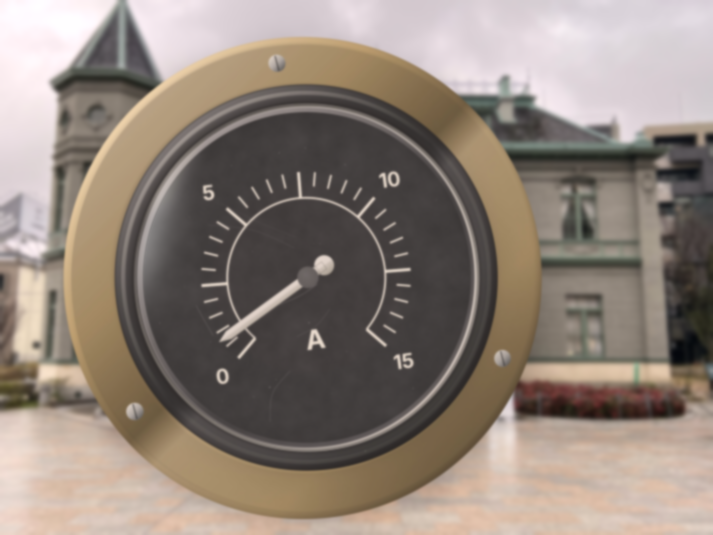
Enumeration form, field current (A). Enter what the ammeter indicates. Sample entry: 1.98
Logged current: 0.75
